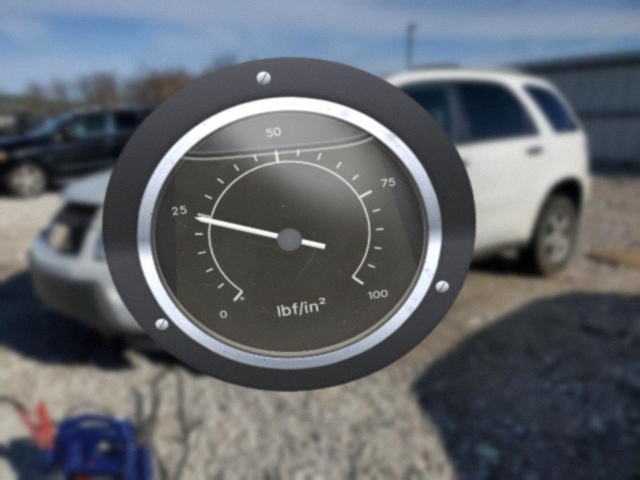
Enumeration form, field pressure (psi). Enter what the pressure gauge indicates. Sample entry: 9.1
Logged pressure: 25
